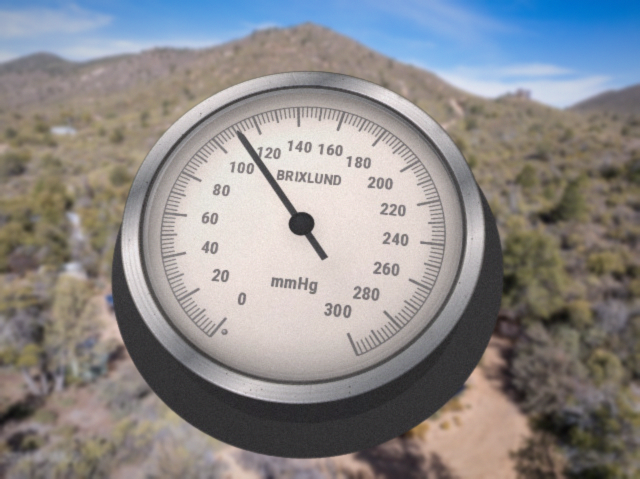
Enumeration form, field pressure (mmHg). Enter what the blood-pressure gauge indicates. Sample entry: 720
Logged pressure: 110
